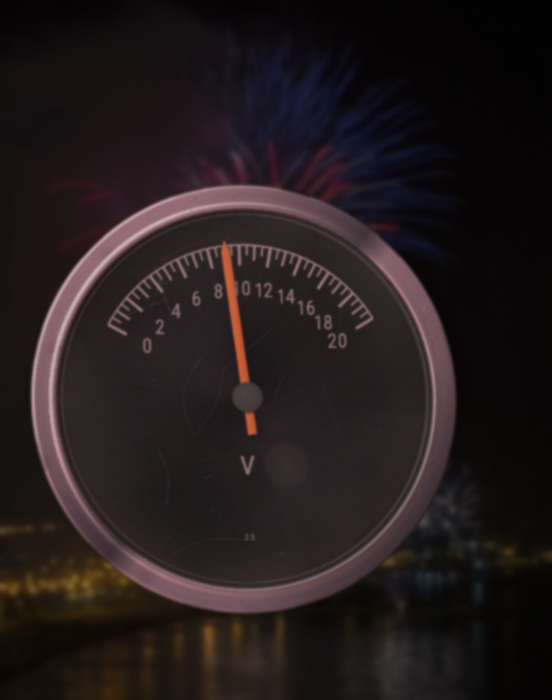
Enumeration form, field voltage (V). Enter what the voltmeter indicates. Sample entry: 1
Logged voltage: 9
